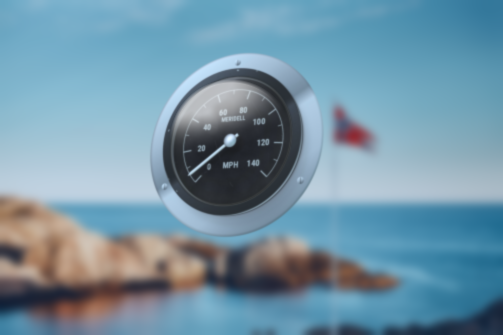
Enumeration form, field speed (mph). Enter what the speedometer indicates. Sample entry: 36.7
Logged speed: 5
